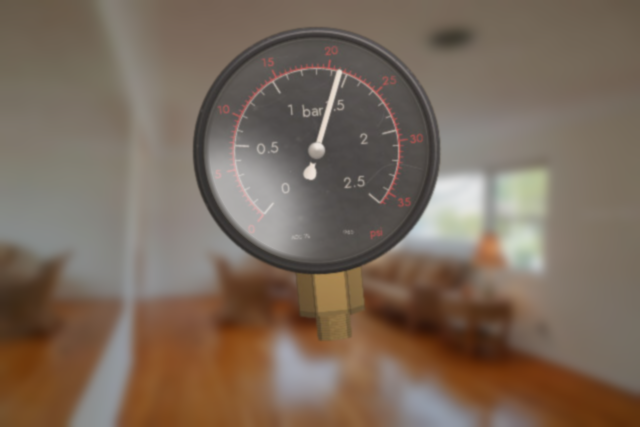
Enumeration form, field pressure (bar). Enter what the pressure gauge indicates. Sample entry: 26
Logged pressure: 1.45
